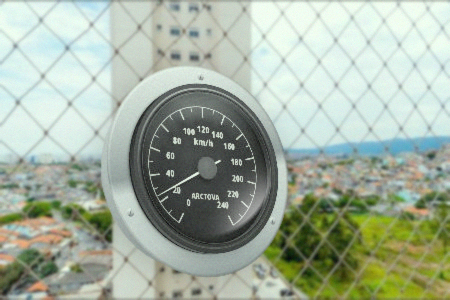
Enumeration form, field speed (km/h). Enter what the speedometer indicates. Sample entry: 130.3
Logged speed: 25
